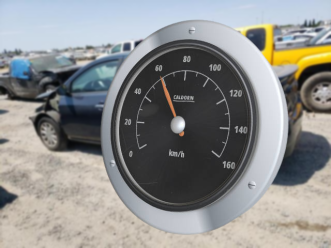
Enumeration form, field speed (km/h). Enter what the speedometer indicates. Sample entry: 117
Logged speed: 60
